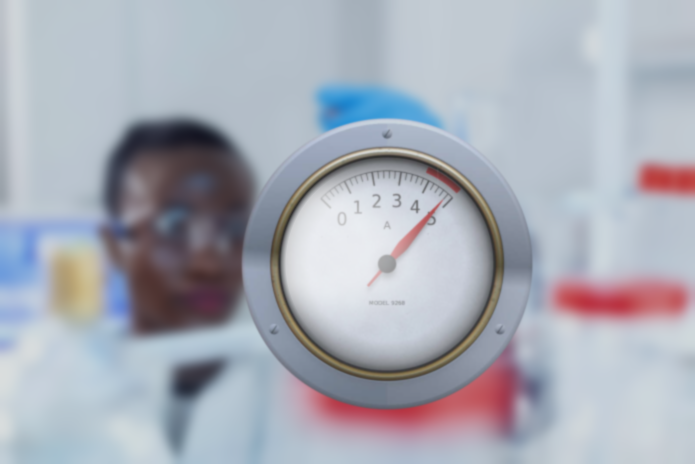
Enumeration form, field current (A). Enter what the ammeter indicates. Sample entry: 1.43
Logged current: 4.8
